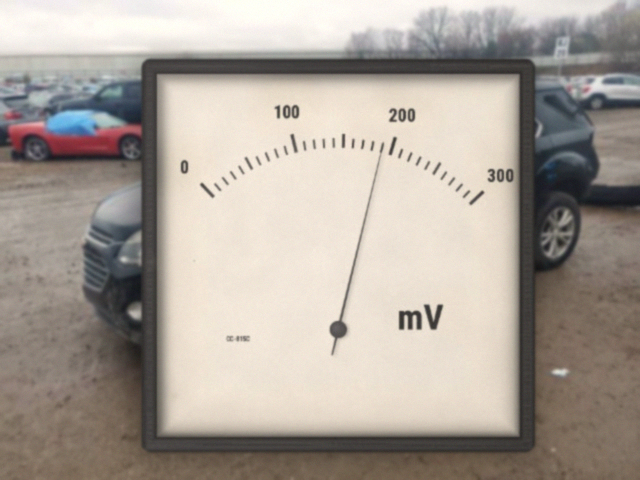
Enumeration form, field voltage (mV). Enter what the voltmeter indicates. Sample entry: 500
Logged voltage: 190
